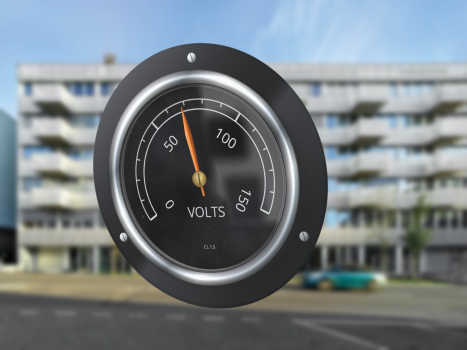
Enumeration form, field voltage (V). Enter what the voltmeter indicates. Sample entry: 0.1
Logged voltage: 70
